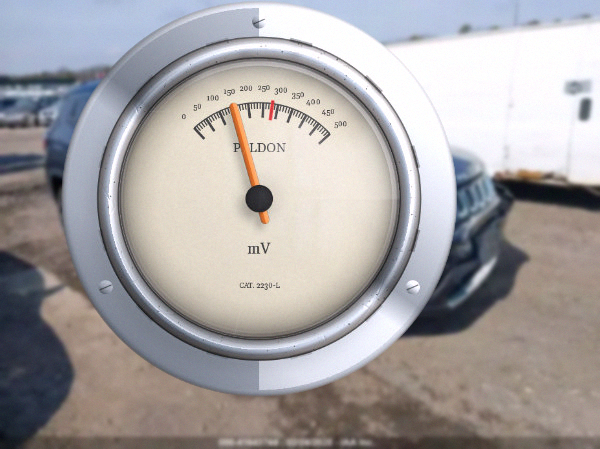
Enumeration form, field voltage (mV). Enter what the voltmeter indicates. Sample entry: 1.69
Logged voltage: 150
